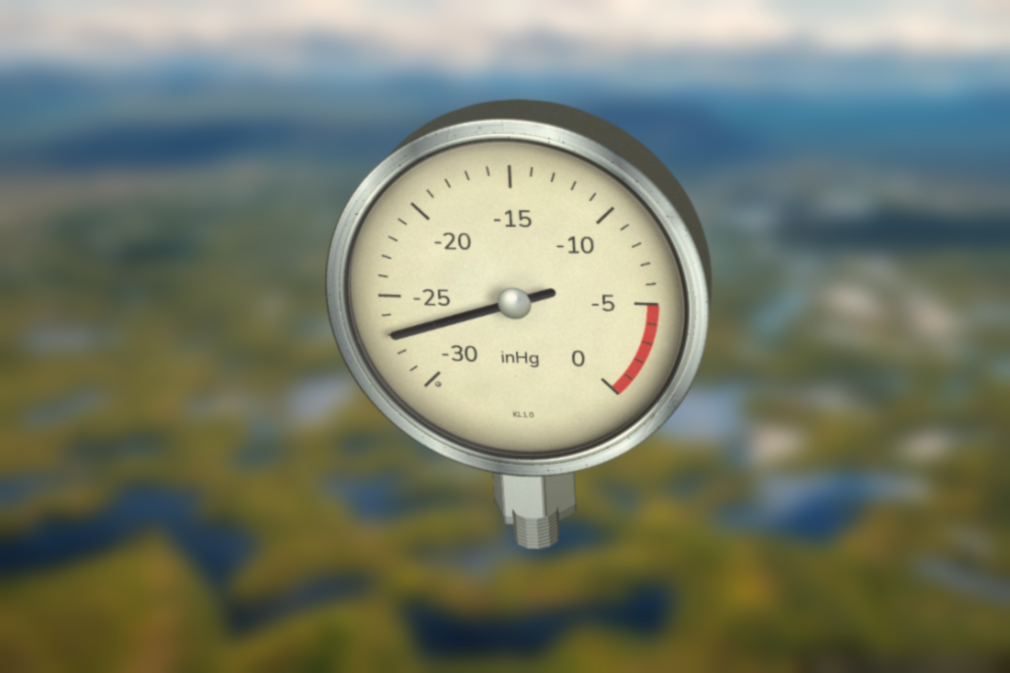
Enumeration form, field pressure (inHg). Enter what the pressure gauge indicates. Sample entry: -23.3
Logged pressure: -27
